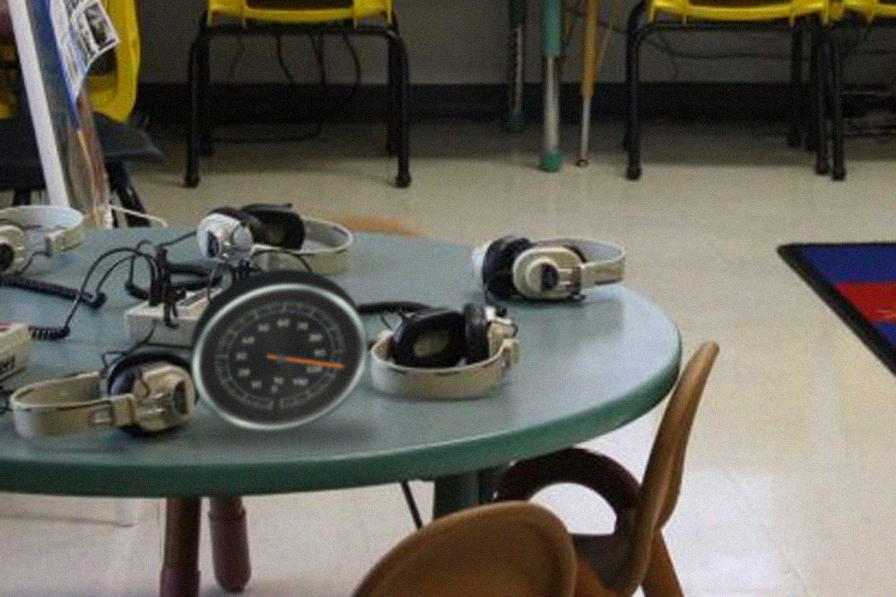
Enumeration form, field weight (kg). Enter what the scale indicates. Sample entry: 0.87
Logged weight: 95
